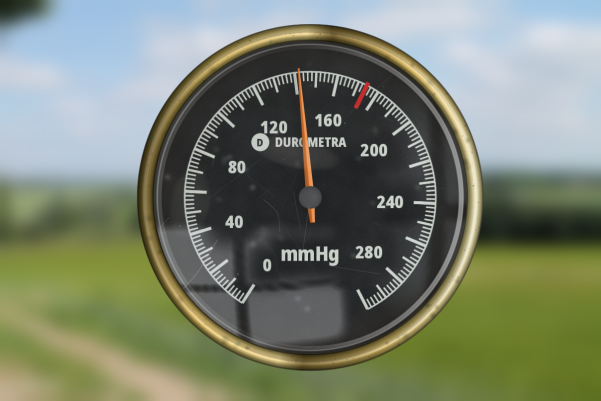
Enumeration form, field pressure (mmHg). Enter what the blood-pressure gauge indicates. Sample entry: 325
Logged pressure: 142
